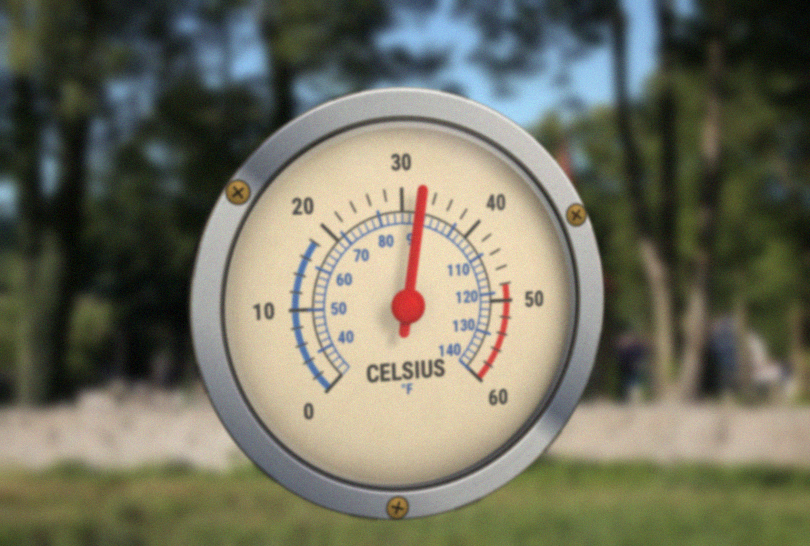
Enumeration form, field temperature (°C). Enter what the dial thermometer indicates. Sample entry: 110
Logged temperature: 32
